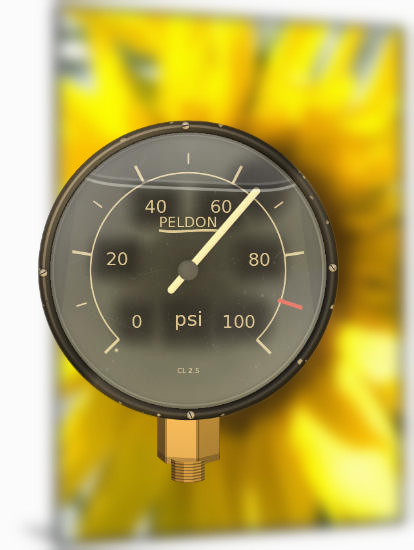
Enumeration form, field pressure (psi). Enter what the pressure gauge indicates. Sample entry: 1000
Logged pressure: 65
